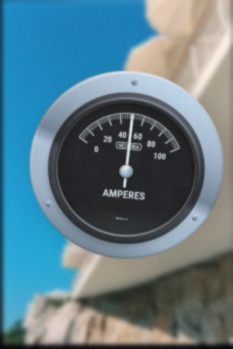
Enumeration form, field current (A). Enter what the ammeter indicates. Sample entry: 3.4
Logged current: 50
